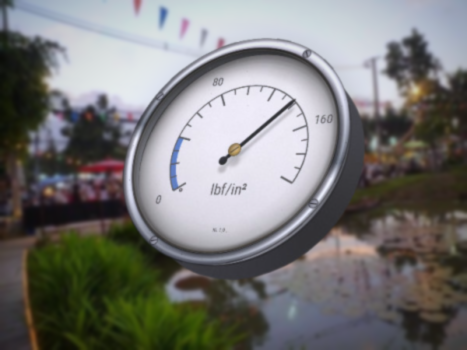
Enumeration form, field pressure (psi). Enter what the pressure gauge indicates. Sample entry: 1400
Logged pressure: 140
